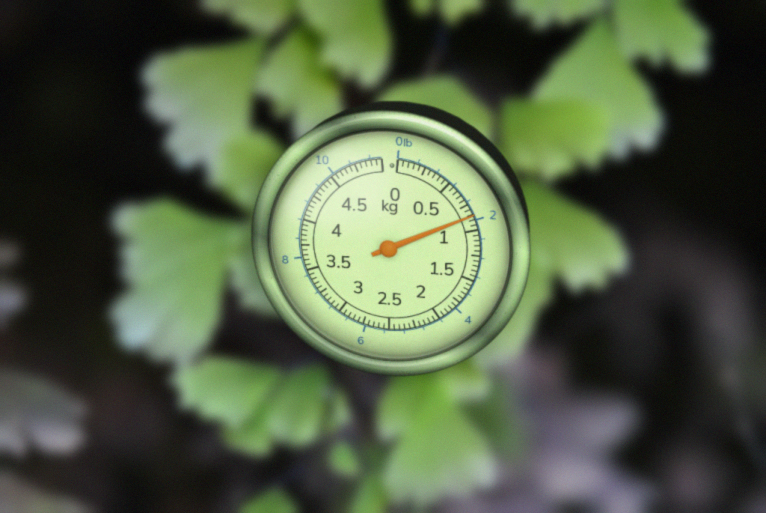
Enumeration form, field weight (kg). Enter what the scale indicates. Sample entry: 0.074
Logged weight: 0.85
